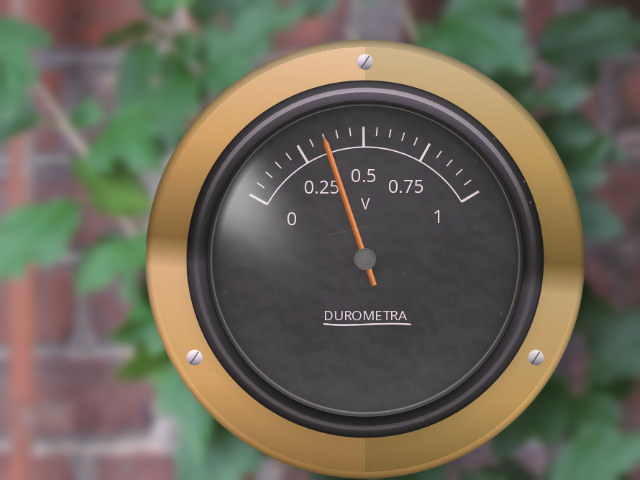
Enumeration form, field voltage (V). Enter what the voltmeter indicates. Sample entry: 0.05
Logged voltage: 0.35
